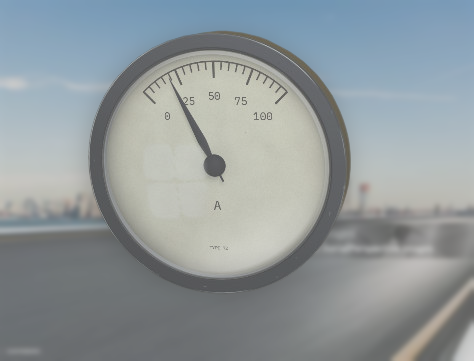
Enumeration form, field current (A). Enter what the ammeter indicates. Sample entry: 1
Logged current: 20
